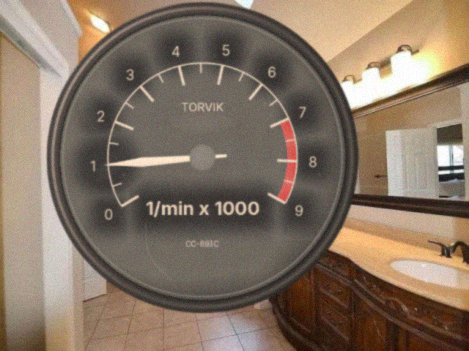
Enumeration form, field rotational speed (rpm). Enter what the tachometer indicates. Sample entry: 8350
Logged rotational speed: 1000
